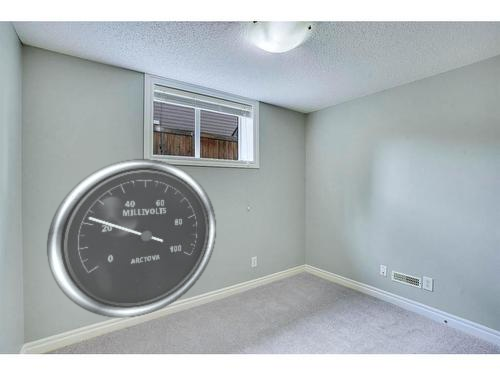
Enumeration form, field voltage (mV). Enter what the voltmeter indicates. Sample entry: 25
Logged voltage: 22.5
